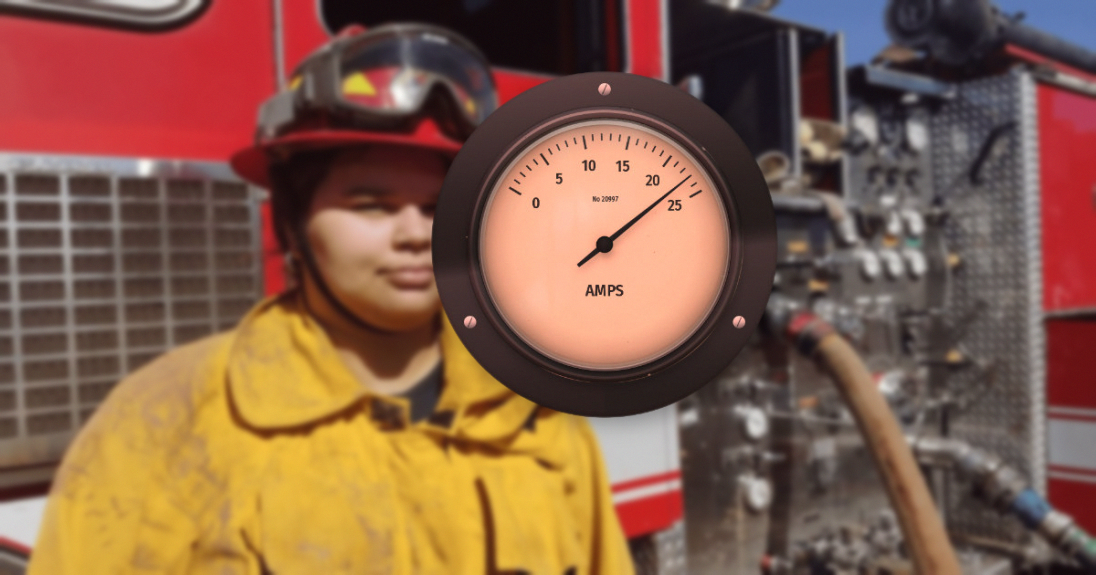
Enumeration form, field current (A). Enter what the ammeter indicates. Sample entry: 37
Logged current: 23
